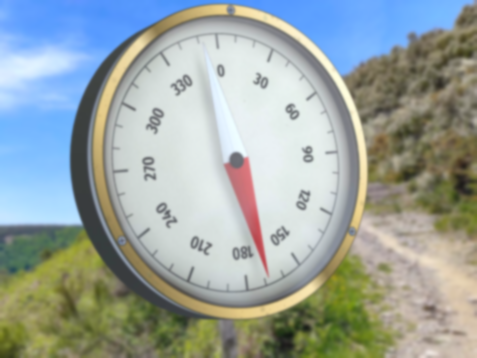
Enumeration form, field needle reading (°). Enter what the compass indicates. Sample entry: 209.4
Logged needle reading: 170
